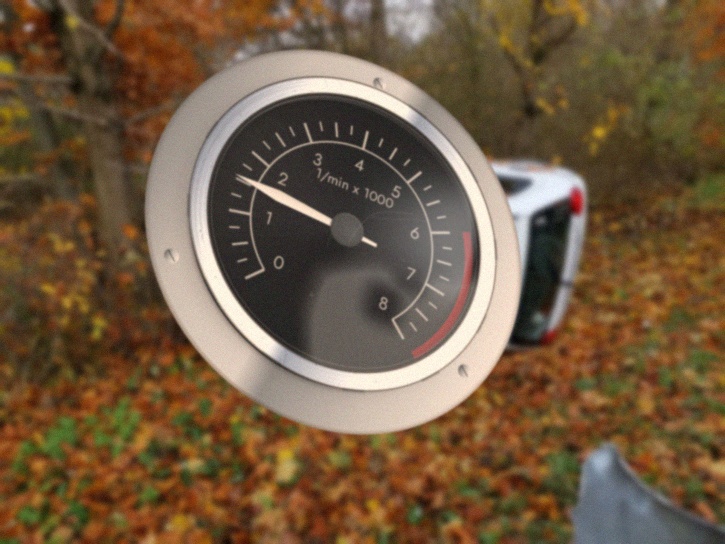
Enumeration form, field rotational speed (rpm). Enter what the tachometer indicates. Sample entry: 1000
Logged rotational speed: 1500
